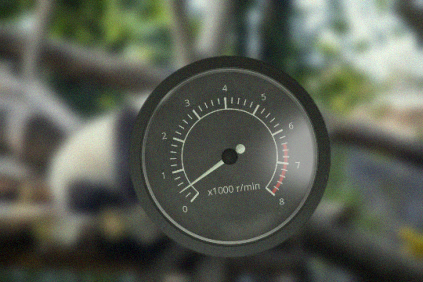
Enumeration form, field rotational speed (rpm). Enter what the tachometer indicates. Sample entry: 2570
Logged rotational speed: 400
